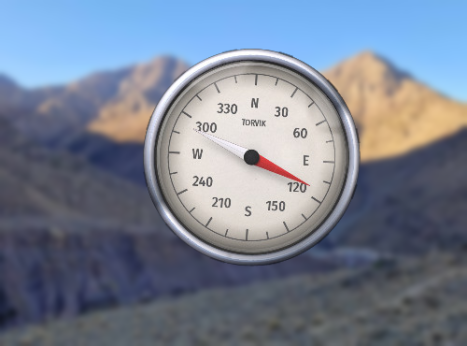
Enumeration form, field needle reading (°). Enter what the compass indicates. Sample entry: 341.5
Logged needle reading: 112.5
